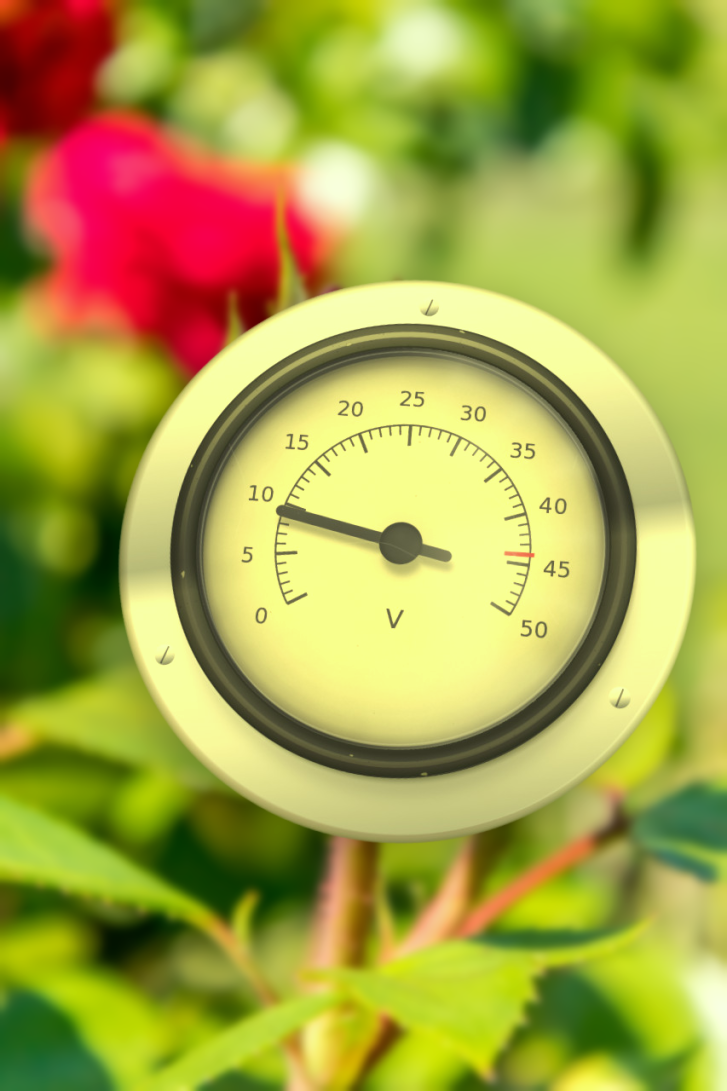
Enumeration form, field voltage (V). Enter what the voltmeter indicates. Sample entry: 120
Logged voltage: 9
